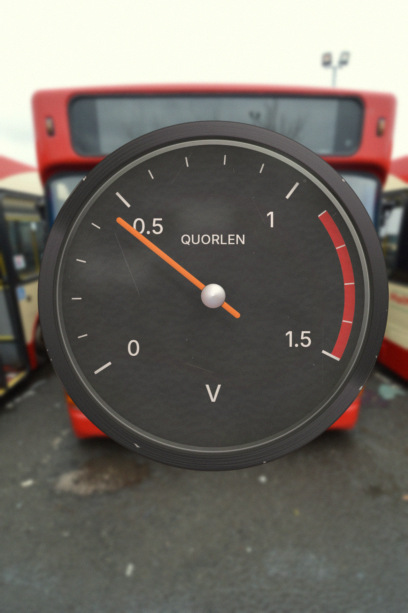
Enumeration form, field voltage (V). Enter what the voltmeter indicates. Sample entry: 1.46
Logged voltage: 0.45
